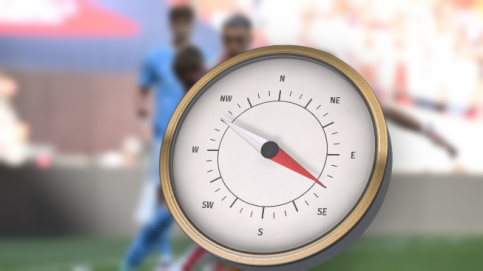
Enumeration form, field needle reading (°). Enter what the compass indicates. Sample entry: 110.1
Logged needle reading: 120
